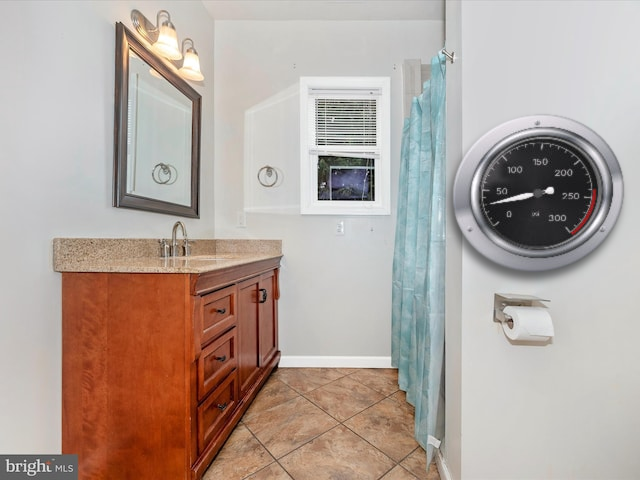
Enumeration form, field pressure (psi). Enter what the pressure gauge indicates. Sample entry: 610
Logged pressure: 30
